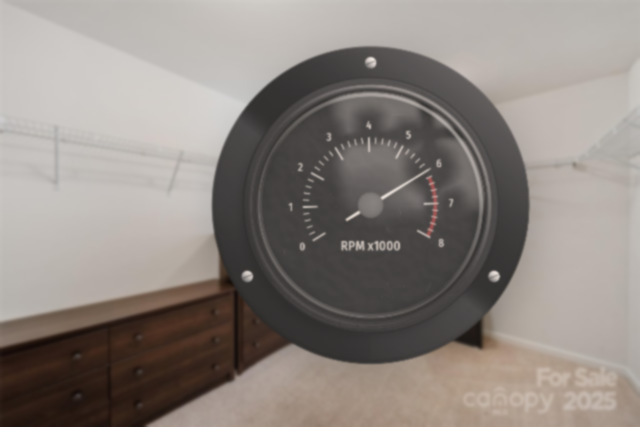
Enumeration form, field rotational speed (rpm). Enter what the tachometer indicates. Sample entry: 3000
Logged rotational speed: 6000
